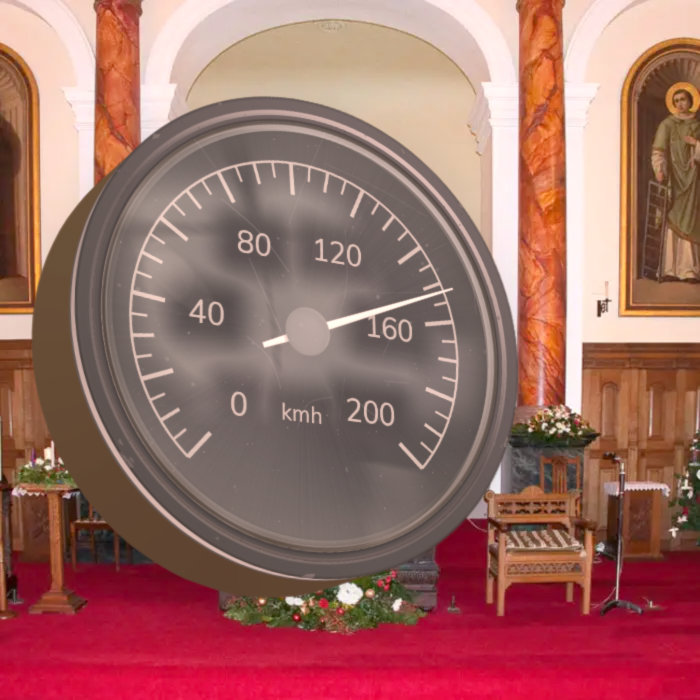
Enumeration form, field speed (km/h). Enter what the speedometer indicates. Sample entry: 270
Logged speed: 152.5
